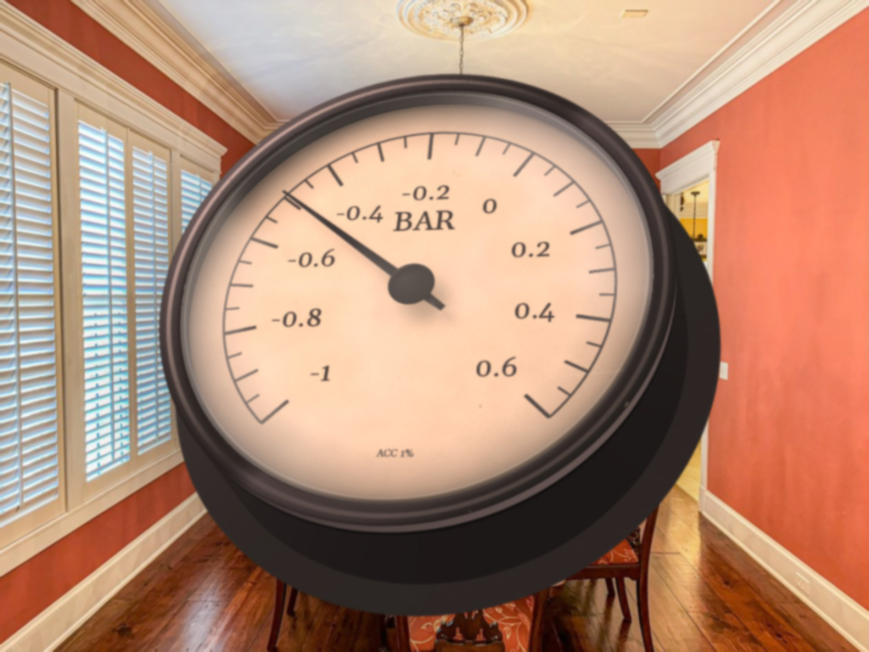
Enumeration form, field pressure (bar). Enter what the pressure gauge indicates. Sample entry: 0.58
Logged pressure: -0.5
